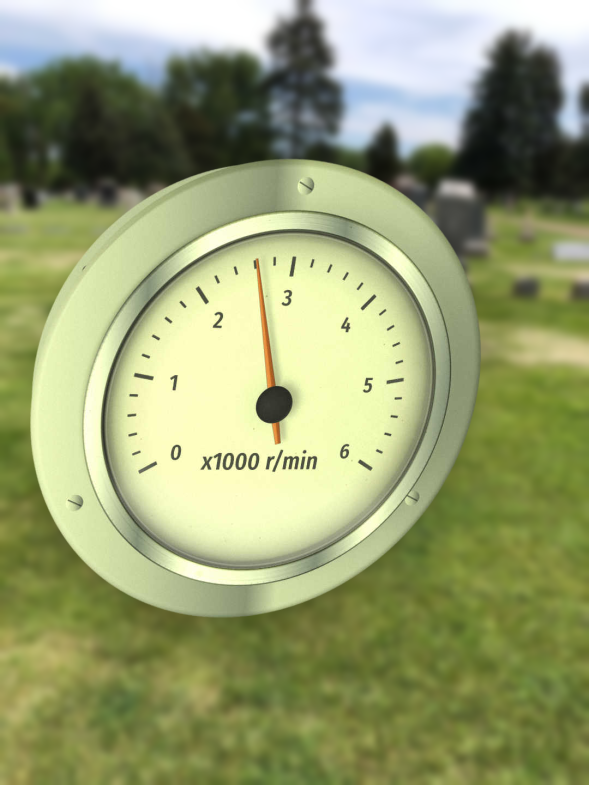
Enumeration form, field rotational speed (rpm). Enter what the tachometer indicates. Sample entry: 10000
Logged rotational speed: 2600
